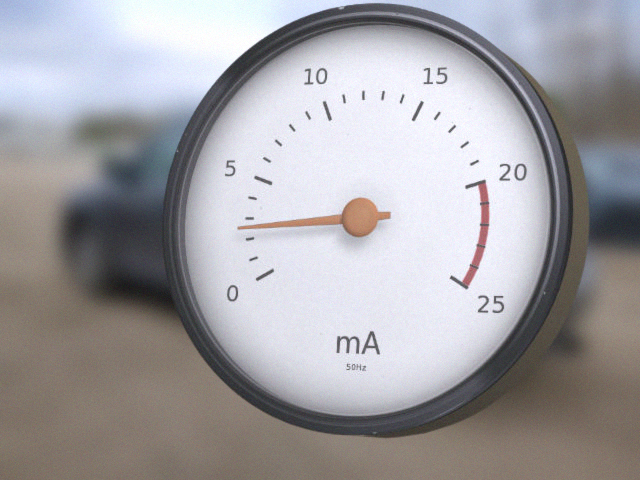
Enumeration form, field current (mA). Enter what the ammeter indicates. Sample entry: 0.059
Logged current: 2.5
